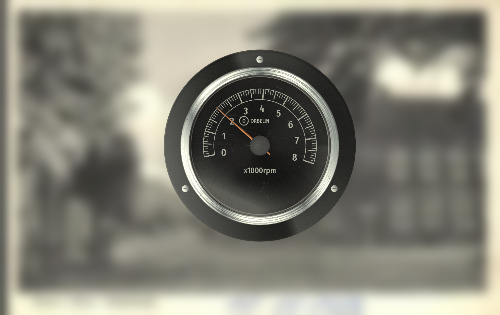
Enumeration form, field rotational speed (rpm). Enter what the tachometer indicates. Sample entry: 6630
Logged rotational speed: 2000
